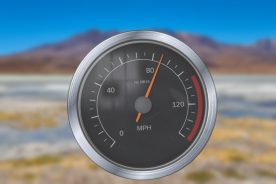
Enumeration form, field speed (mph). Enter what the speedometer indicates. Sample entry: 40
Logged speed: 85
